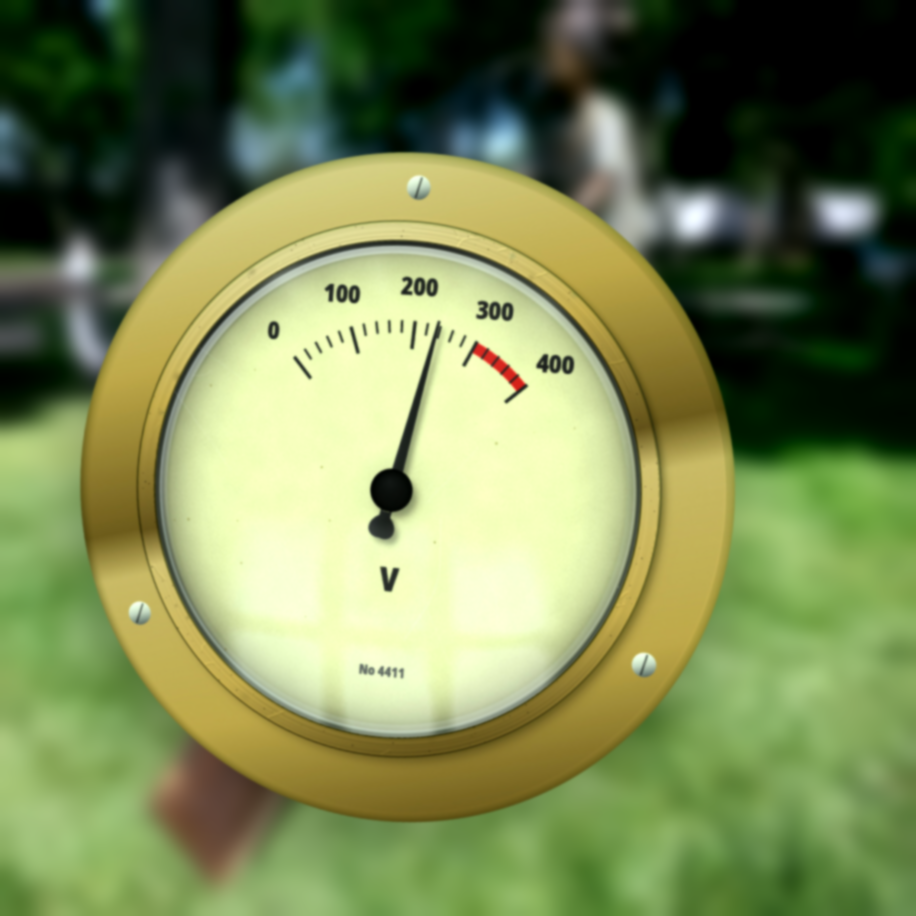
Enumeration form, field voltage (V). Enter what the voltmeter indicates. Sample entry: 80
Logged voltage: 240
